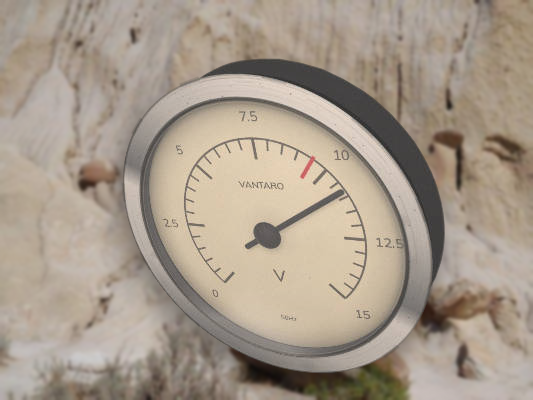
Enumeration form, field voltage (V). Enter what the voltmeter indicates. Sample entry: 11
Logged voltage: 10.75
